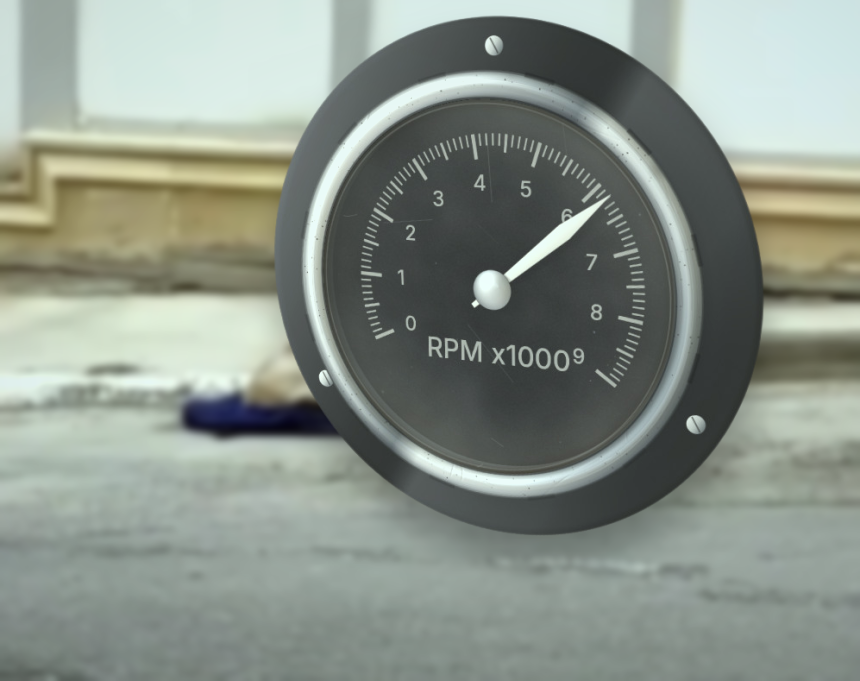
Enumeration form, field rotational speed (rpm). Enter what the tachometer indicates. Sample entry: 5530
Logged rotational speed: 6200
